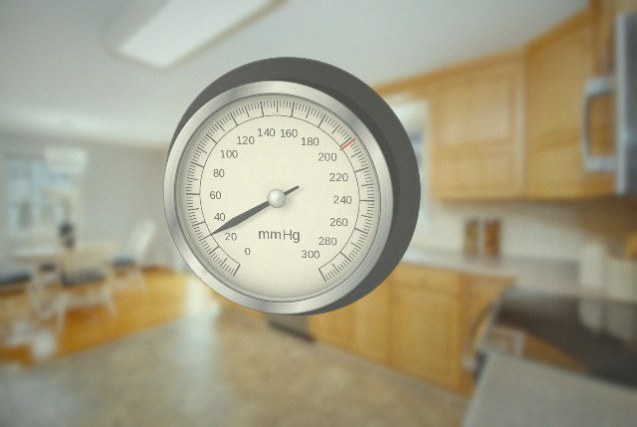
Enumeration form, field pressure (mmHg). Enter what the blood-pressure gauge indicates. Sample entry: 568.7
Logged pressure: 30
